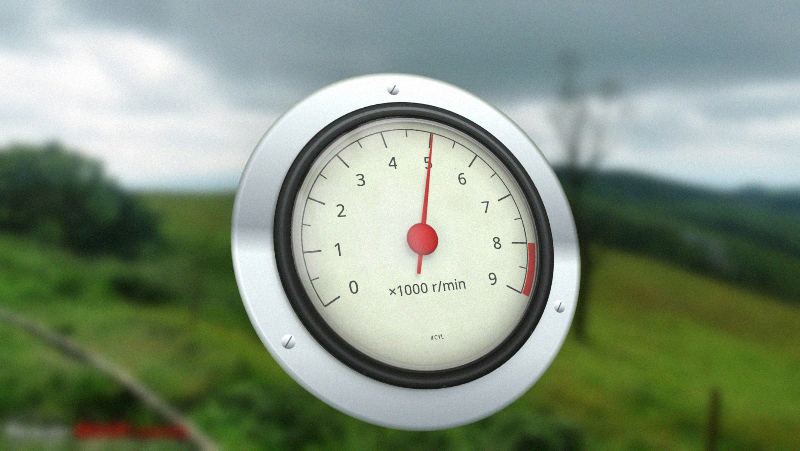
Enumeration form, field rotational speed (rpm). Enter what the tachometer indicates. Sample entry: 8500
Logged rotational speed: 5000
